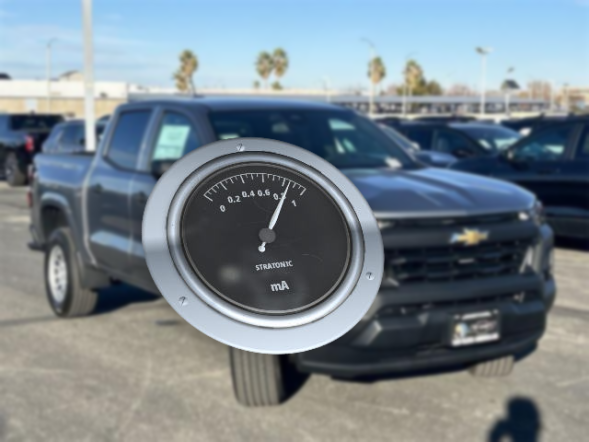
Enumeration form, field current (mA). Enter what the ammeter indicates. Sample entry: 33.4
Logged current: 0.85
